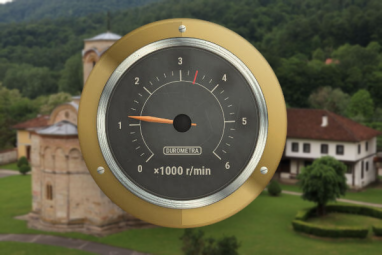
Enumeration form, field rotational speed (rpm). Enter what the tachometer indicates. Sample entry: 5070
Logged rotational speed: 1200
